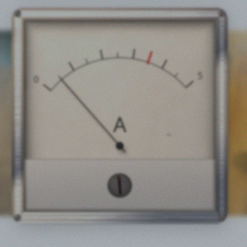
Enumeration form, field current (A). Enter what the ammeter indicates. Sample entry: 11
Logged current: 0.5
